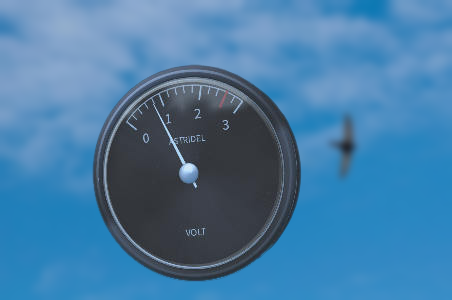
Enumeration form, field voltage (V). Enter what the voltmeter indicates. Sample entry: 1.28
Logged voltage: 0.8
